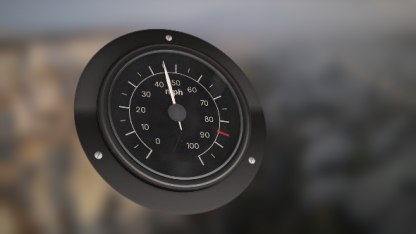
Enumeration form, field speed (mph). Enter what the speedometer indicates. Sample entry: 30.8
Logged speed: 45
